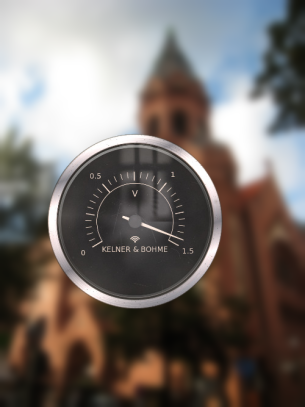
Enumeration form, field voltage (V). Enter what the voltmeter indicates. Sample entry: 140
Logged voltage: 1.45
